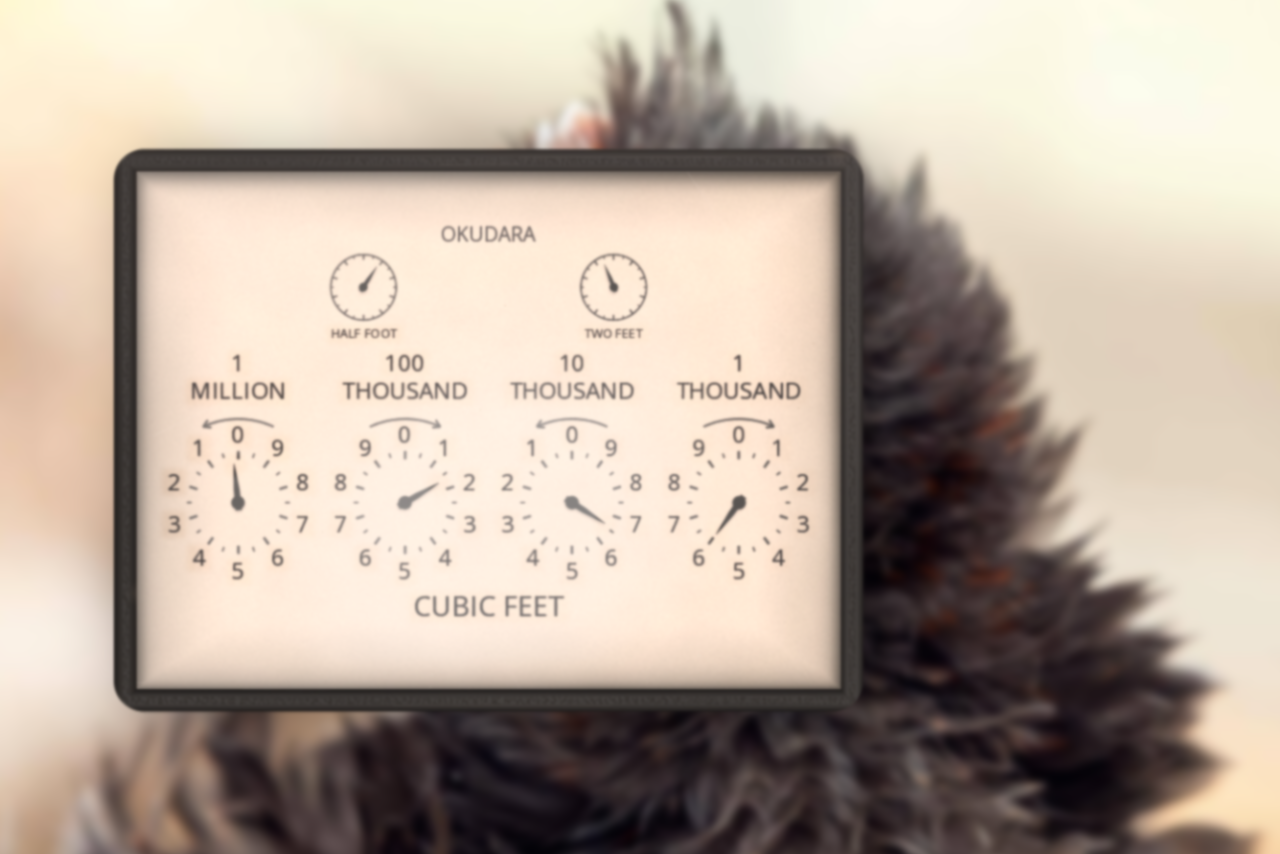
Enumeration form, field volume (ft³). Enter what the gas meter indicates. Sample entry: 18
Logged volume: 16600
